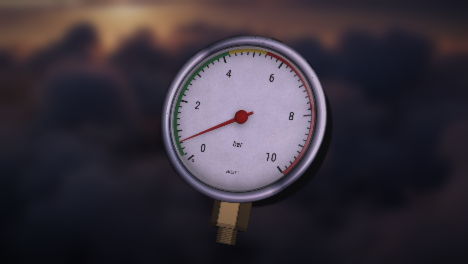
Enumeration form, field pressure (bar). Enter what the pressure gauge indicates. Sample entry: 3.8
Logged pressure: 0.6
